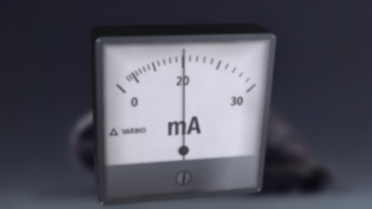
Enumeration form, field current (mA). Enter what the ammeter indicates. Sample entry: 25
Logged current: 20
